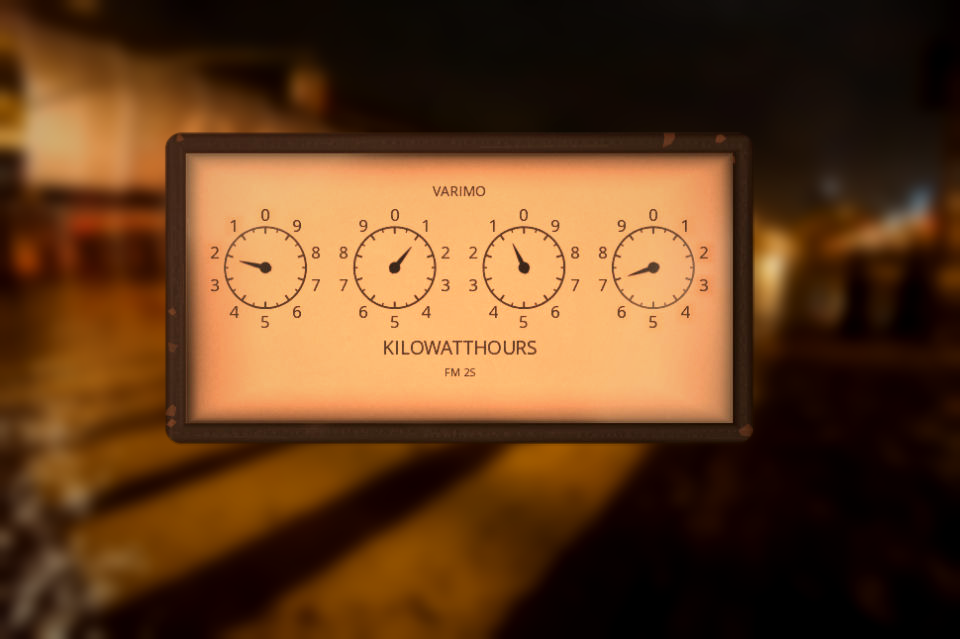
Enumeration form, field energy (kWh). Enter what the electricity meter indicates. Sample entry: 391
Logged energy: 2107
